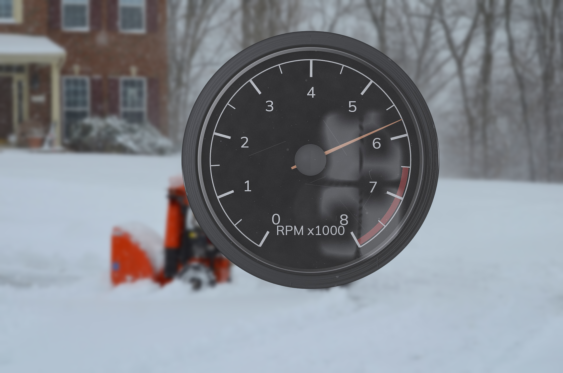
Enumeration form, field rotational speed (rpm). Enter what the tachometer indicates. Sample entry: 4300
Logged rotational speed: 5750
